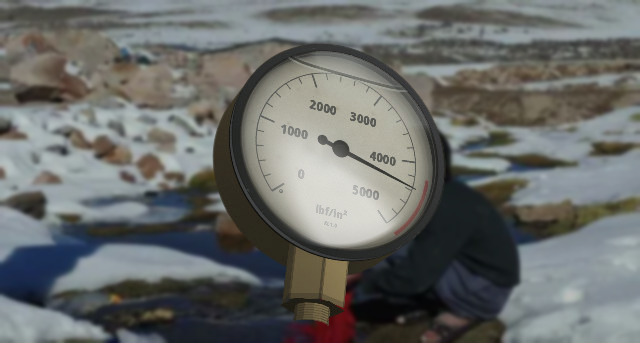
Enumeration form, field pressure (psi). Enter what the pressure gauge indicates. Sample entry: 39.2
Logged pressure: 4400
